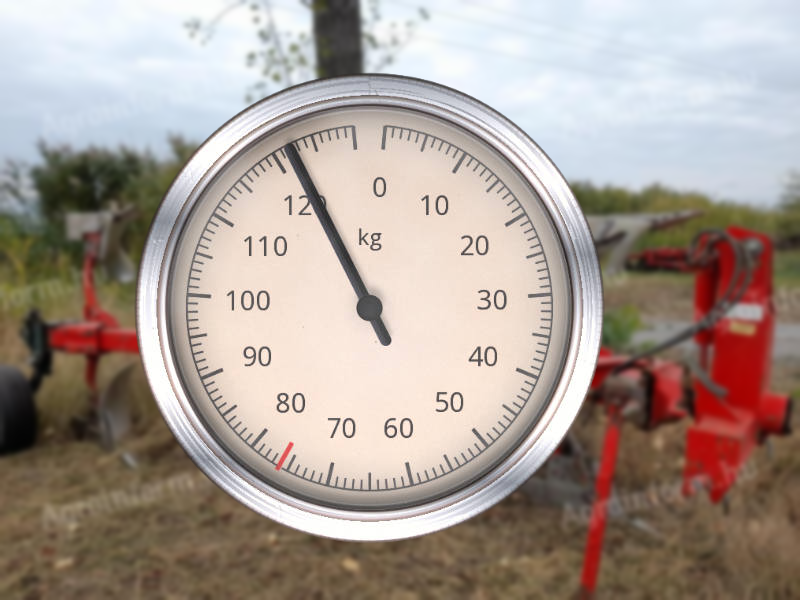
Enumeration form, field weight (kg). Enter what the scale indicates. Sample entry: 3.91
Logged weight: 122
